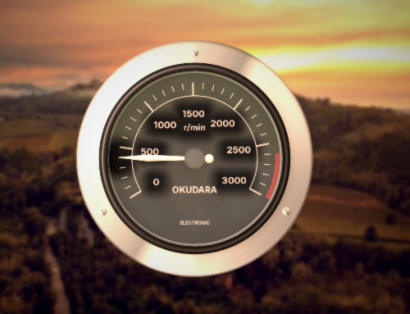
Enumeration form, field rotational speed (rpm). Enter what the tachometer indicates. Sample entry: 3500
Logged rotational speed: 400
